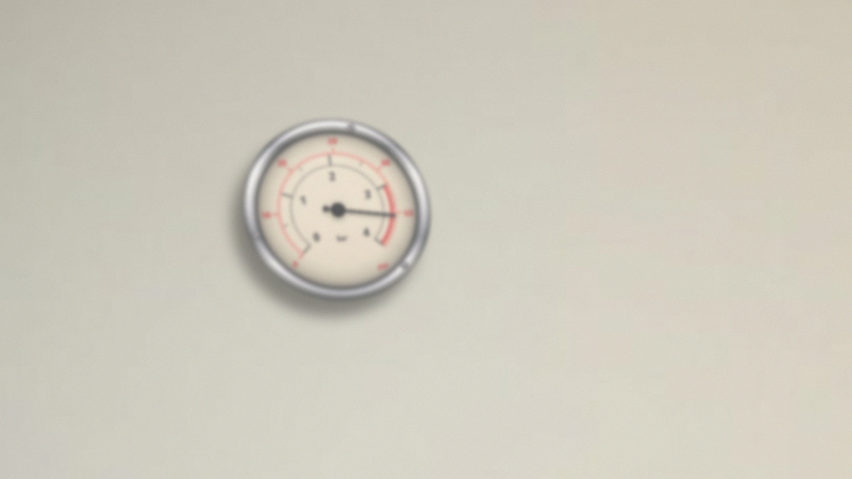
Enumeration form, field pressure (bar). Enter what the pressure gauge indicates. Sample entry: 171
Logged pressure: 3.5
